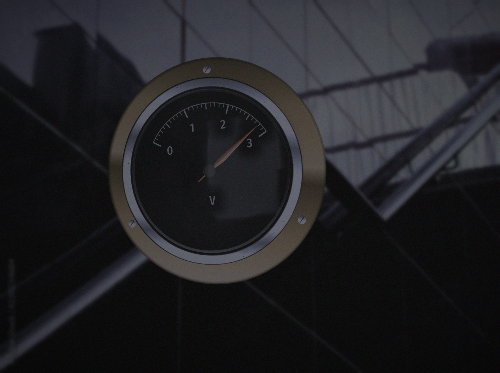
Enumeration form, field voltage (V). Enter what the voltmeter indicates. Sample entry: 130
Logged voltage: 2.8
